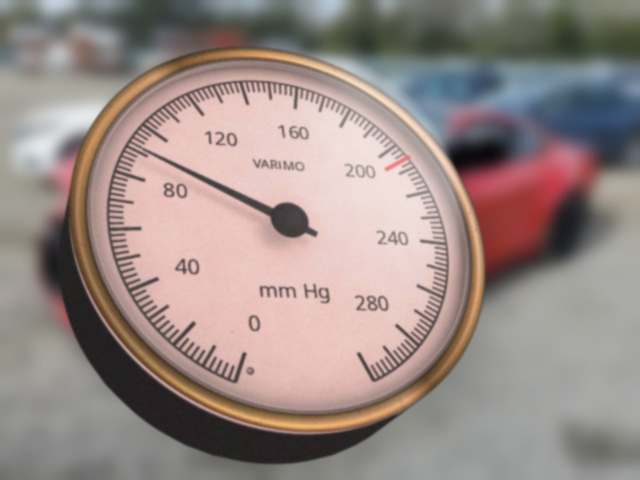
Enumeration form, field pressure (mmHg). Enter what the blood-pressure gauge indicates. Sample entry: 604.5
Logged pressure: 90
